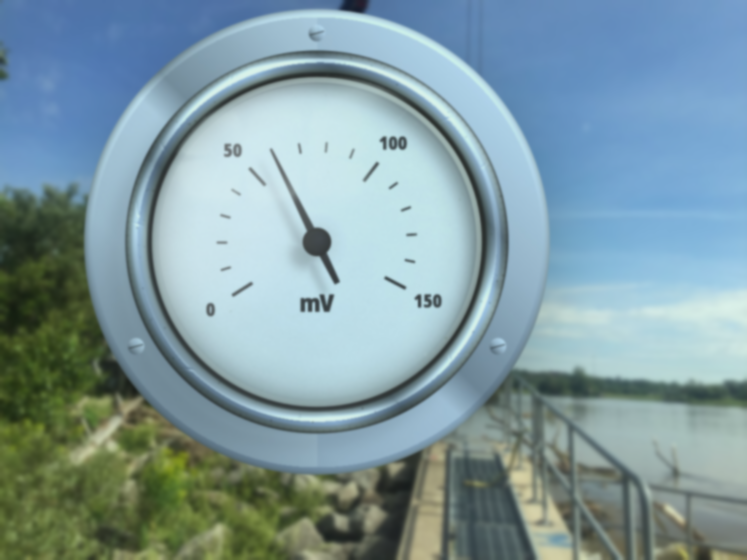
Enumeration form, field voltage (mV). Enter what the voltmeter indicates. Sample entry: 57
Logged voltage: 60
